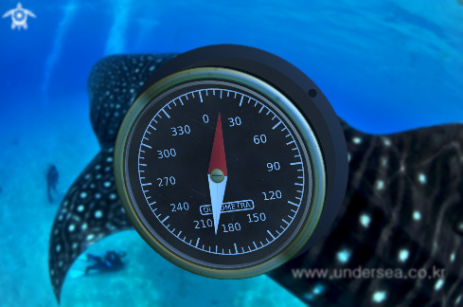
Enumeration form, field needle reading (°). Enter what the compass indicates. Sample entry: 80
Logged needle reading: 15
